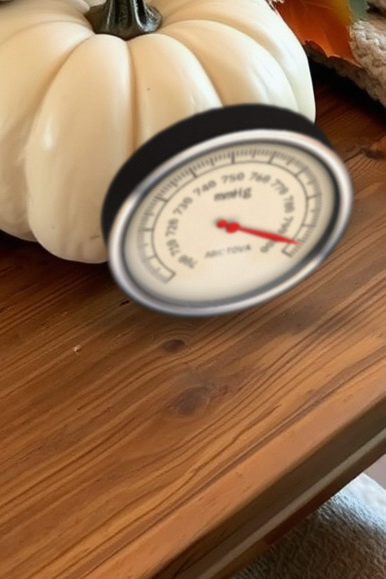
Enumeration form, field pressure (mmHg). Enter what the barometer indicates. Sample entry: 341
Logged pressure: 795
